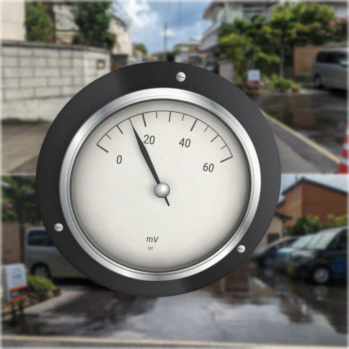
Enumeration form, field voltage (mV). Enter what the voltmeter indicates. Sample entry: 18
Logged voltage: 15
